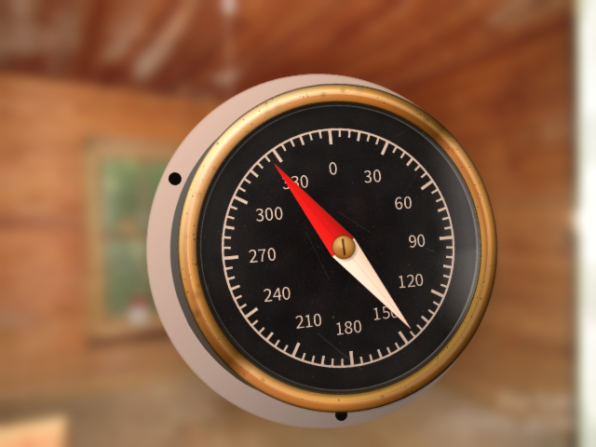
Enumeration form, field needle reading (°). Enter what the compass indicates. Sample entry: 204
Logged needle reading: 325
